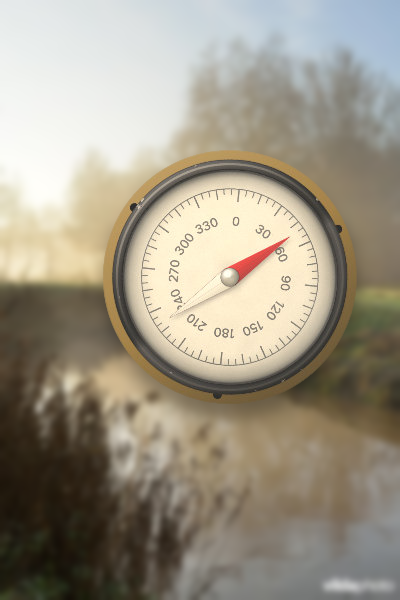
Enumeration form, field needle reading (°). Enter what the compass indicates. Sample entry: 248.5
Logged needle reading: 50
